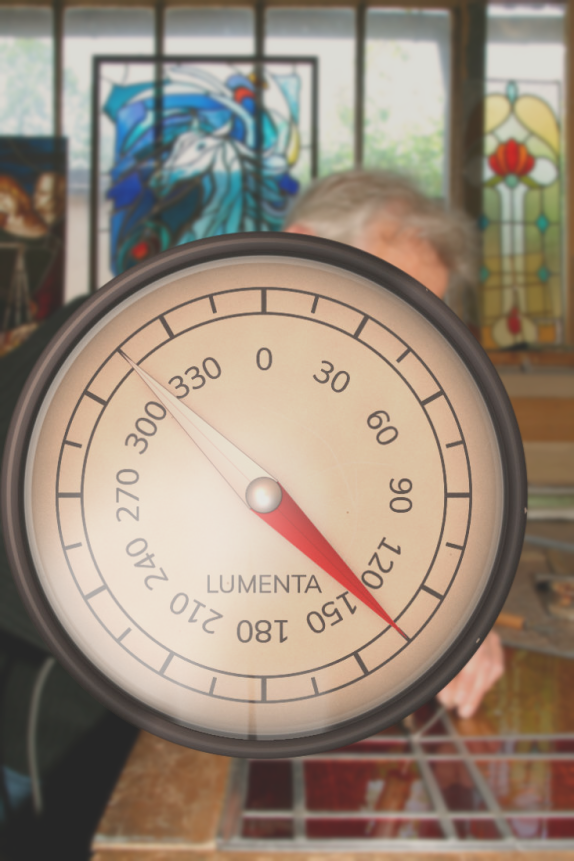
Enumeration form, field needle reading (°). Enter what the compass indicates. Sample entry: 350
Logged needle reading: 135
